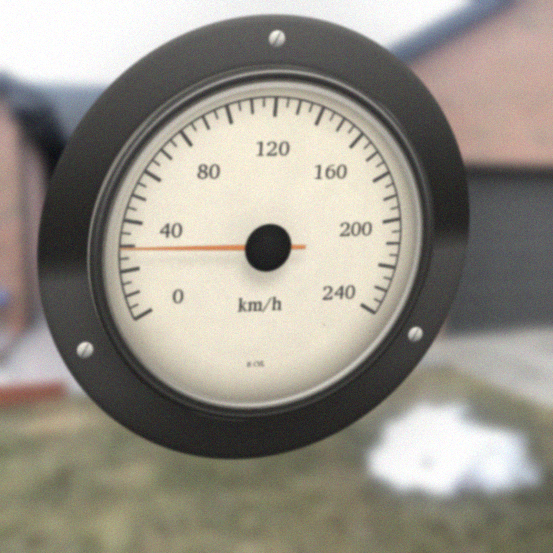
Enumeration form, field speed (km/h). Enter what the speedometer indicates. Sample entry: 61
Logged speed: 30
